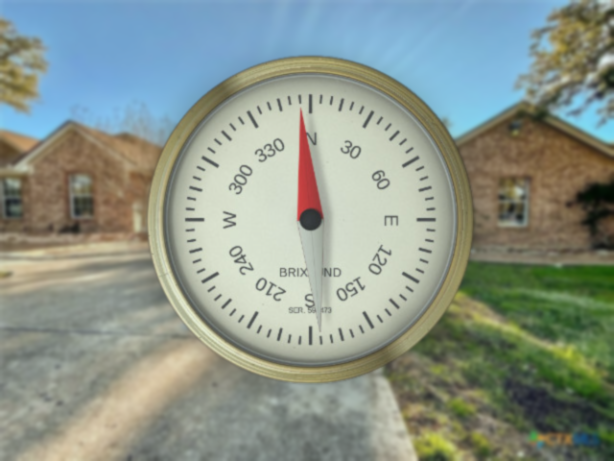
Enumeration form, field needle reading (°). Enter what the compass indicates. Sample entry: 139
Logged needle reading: 355
